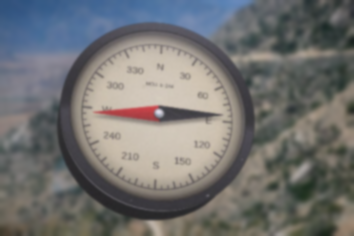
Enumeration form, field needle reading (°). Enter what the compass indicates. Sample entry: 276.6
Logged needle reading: 265
